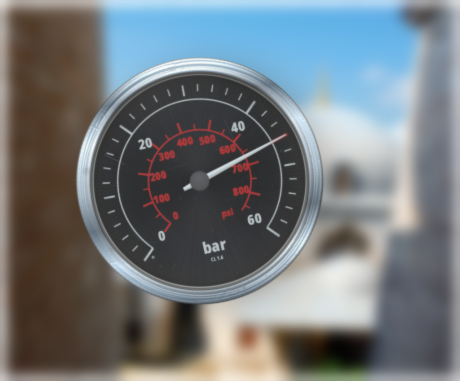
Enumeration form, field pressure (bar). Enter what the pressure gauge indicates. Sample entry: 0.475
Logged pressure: 46
